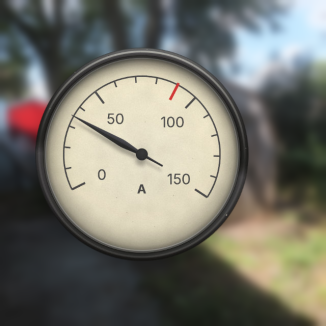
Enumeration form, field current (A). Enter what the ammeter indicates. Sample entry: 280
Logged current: 35
